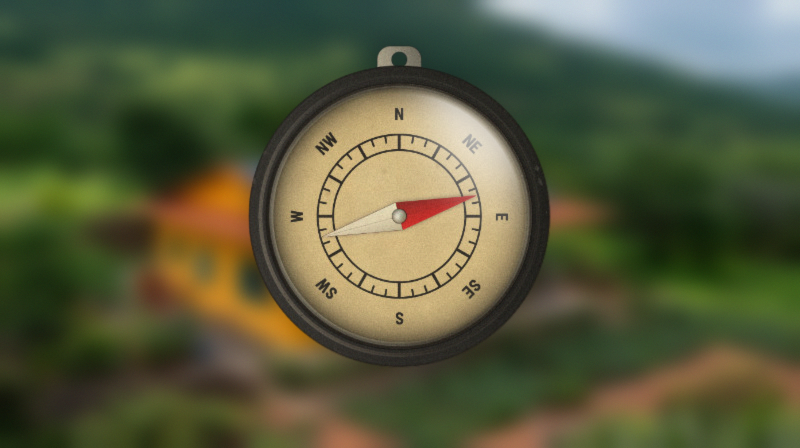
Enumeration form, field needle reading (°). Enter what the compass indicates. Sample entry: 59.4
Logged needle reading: 75
